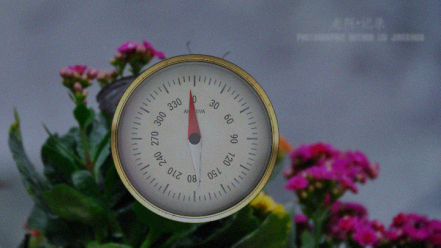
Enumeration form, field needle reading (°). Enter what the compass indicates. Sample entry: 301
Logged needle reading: 355
